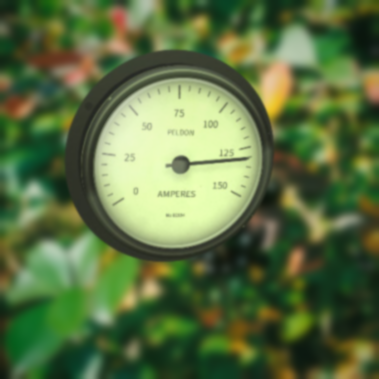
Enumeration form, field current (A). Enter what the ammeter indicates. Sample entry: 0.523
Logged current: 130
